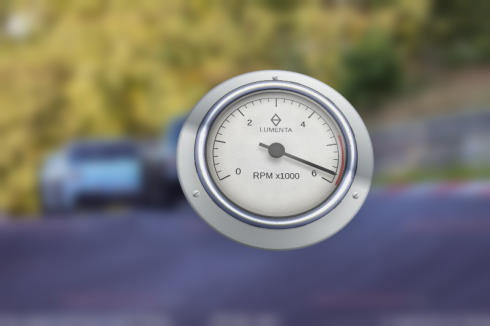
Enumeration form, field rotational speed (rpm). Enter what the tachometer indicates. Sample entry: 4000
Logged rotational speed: 5800
